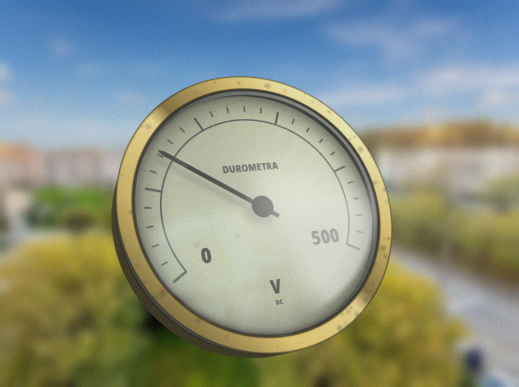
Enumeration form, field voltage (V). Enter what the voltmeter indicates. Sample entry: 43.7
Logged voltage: 140
